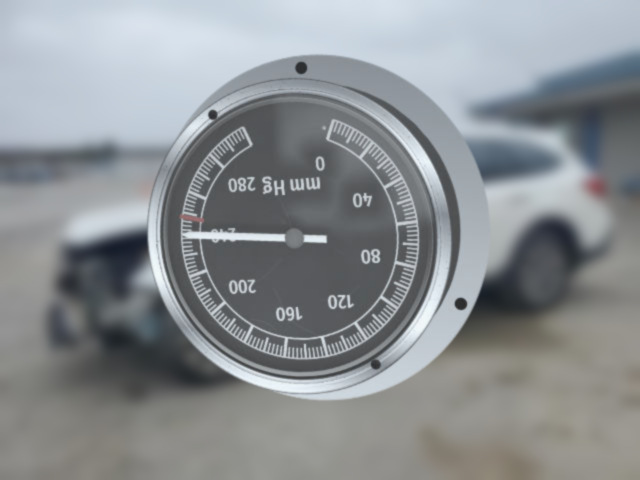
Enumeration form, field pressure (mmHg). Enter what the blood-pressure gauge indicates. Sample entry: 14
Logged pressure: 240
